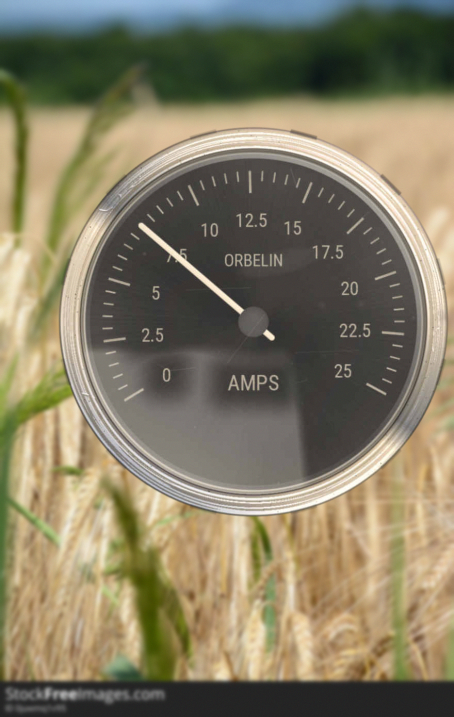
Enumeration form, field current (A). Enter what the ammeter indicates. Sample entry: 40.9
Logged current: 7.5
